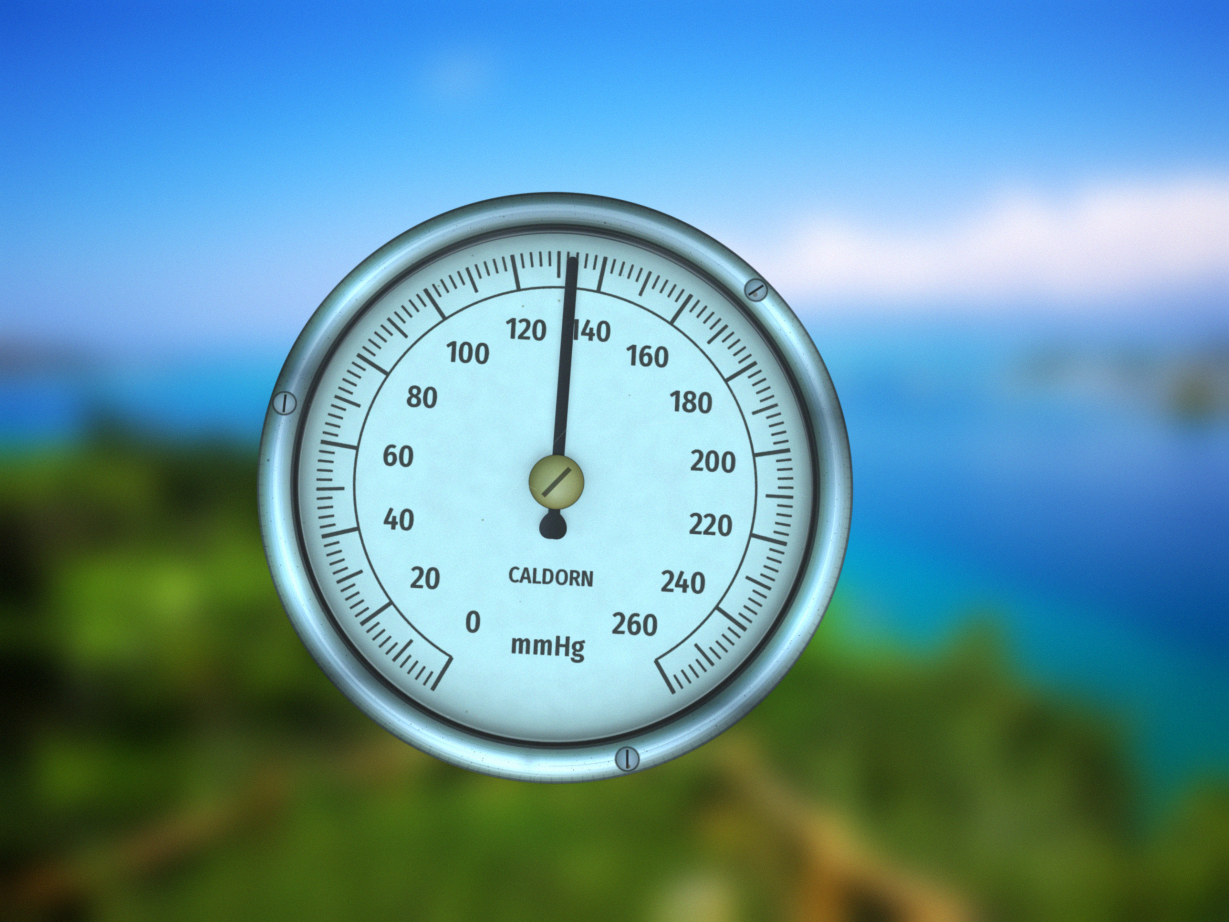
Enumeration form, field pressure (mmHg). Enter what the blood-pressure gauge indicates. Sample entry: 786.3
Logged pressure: 133
